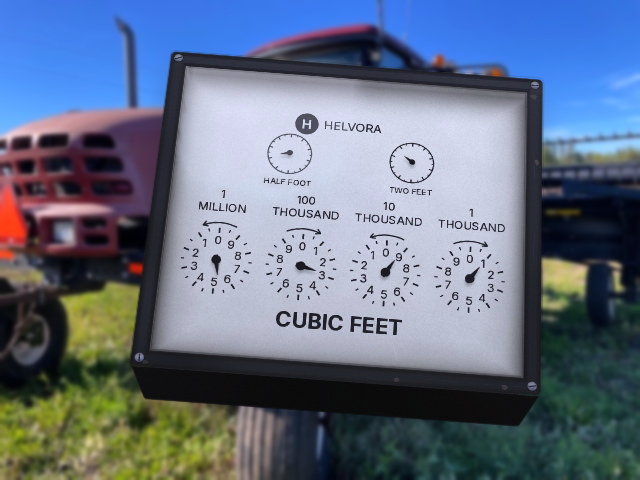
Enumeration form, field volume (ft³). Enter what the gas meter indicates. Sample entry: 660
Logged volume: 529100
